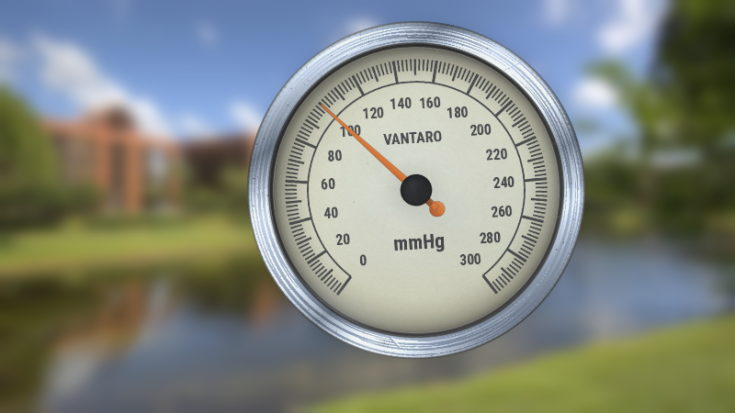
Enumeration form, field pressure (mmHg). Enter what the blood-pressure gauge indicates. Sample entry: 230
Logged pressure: 100
